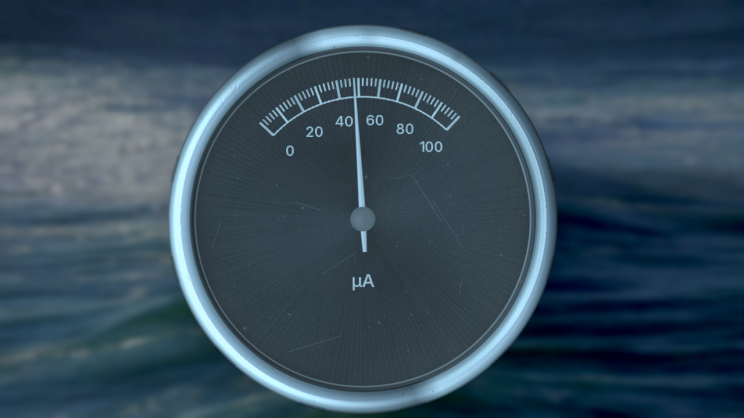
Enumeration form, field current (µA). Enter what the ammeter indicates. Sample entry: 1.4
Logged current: 48
